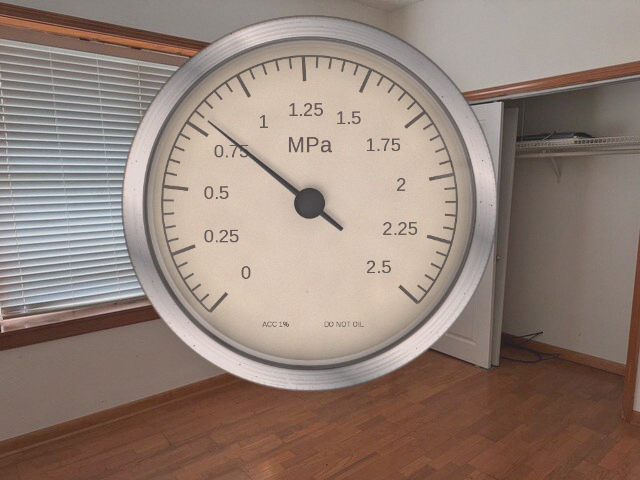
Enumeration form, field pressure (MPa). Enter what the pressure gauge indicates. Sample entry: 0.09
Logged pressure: 0.8
